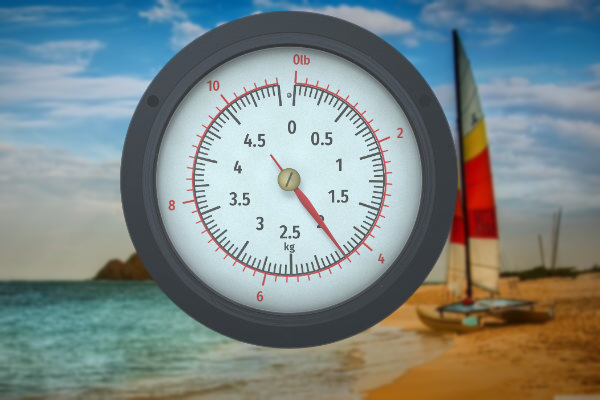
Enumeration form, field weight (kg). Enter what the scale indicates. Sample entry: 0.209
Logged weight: 2
